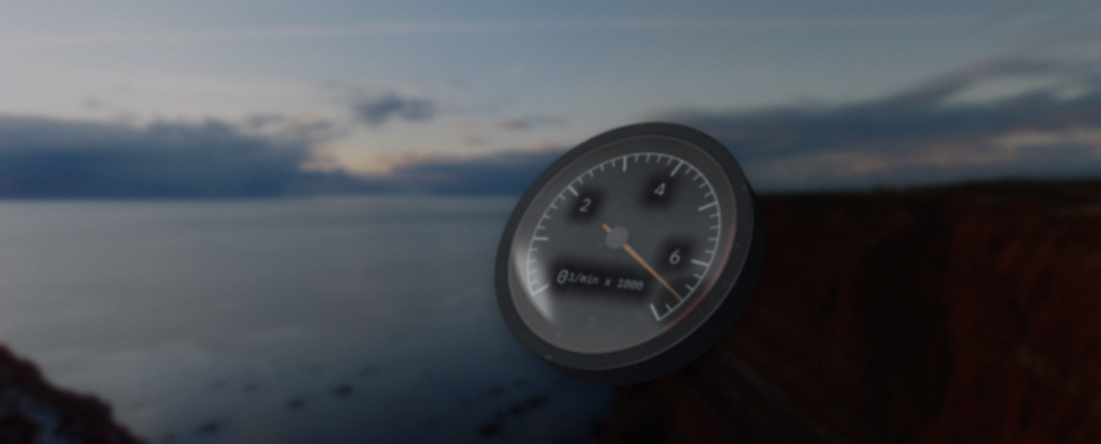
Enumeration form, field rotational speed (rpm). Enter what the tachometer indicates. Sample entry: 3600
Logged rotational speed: 6600
